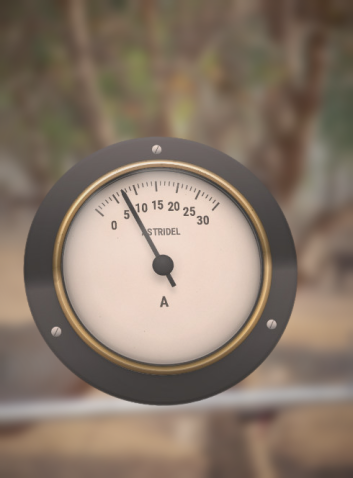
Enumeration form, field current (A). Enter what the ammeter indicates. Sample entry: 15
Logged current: 7
